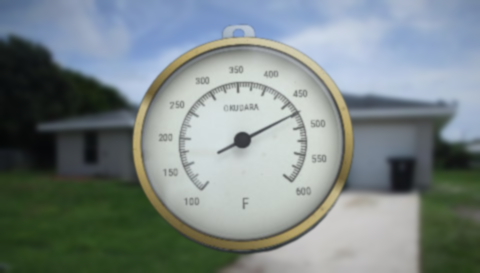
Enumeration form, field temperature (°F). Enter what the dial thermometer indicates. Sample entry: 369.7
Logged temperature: 475
